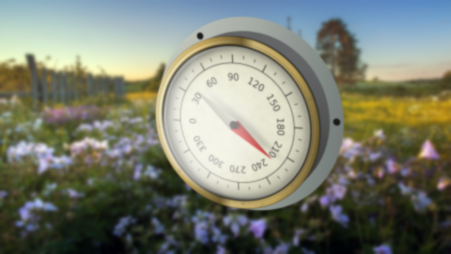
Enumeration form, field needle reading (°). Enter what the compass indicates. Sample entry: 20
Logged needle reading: 220
